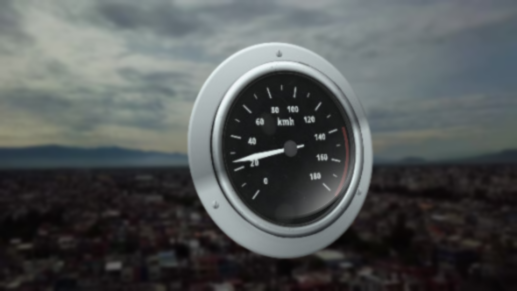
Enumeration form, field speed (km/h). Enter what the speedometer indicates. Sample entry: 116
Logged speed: 25
